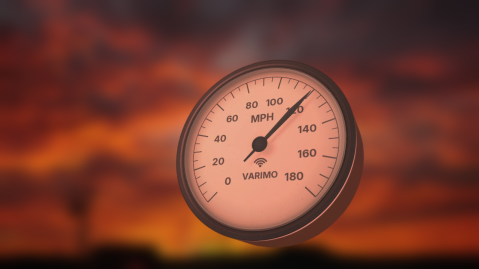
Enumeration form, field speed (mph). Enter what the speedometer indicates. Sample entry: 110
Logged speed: 120
